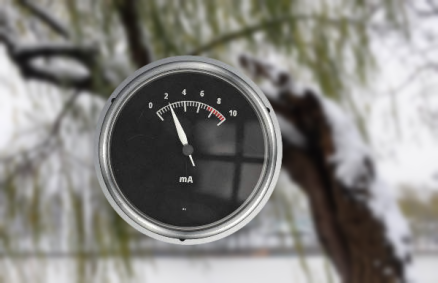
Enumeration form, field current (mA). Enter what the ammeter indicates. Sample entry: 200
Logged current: 2
